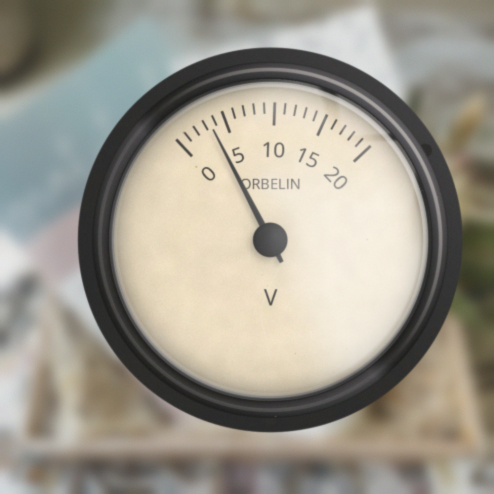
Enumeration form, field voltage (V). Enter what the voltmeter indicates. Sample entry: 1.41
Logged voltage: 3.5
